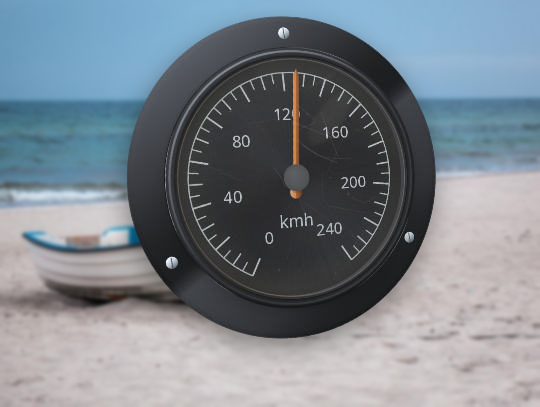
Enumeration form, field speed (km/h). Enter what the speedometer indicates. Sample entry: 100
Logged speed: 125
